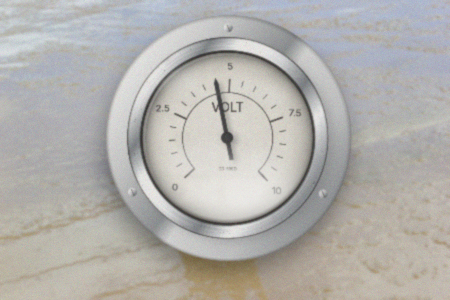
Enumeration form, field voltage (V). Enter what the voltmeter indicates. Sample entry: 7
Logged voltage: 4.5
